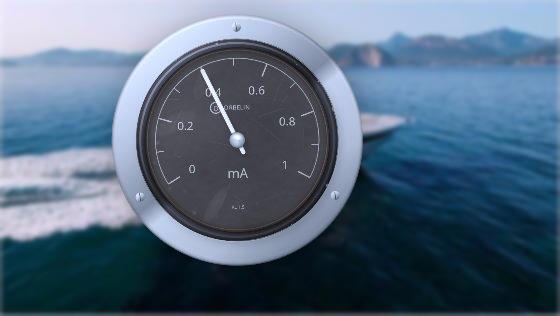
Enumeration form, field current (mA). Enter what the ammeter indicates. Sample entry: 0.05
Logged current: 0.4
